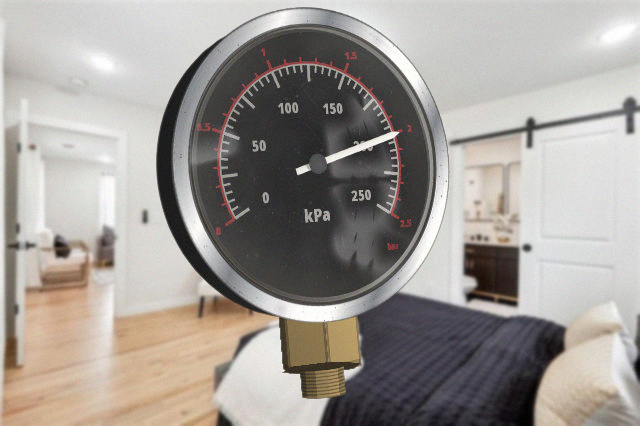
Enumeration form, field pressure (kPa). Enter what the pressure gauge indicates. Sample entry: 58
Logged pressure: 200
